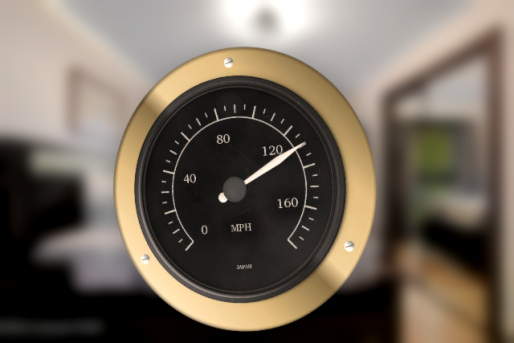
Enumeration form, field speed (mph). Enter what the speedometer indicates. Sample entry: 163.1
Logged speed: 130
